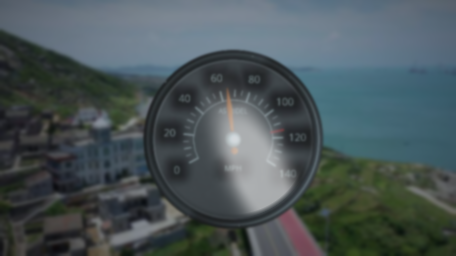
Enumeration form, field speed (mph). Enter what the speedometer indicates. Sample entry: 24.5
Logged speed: 65
